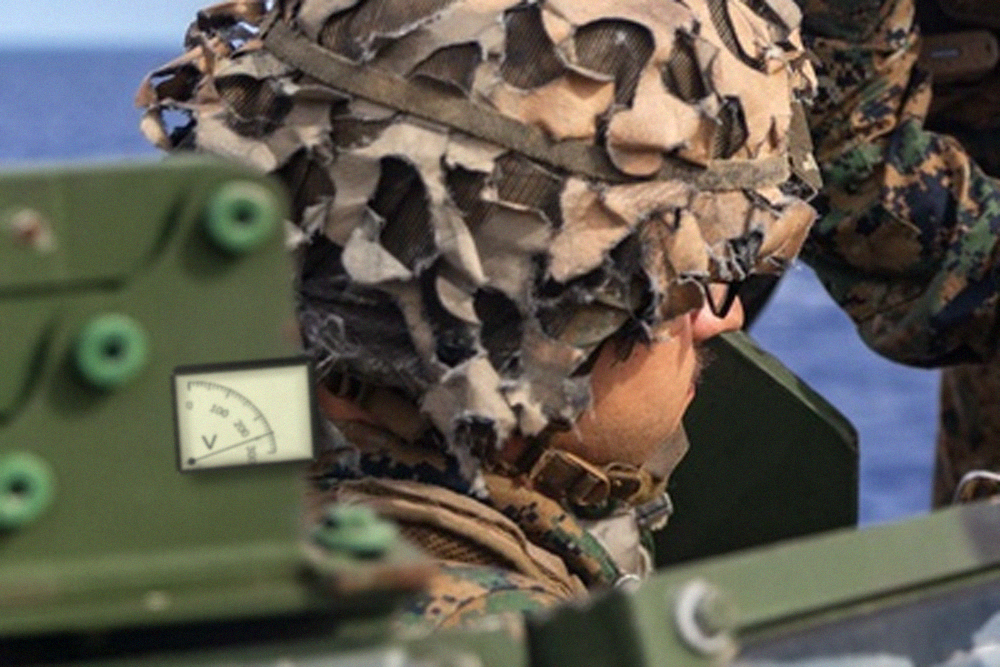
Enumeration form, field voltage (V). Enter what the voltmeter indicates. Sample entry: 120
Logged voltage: 250
